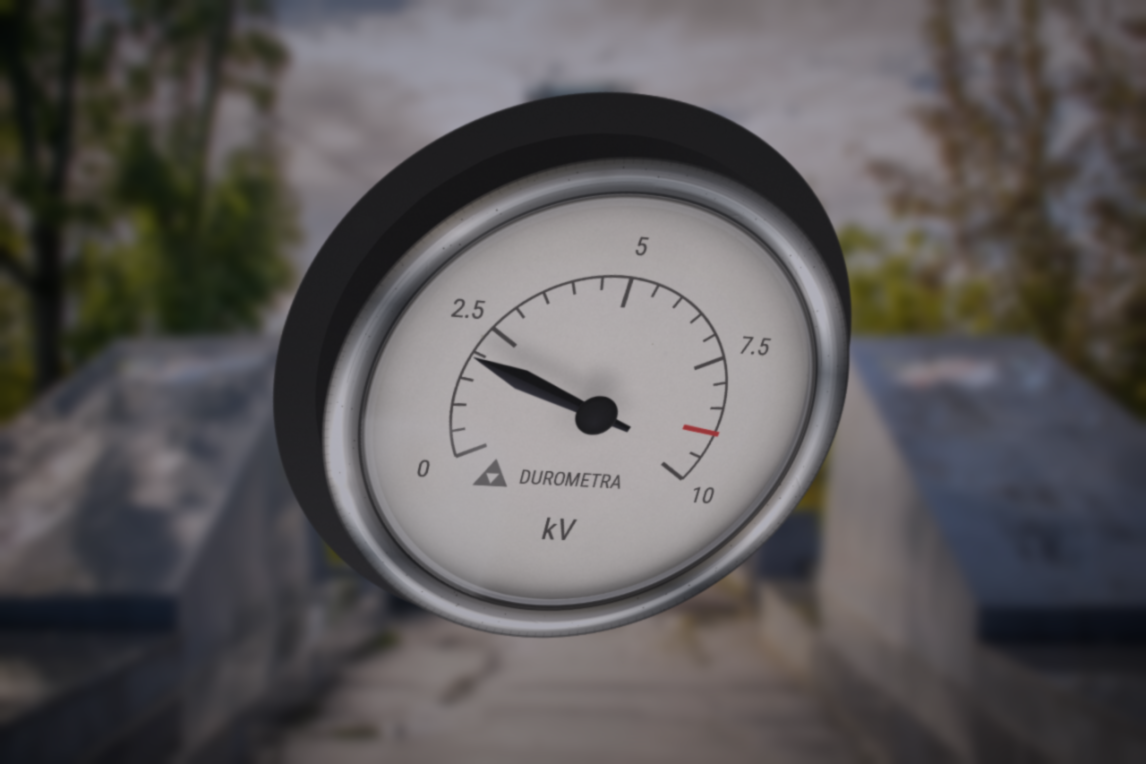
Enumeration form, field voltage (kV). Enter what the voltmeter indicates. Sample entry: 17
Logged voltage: 2
